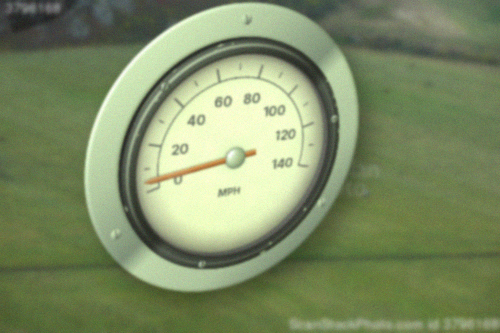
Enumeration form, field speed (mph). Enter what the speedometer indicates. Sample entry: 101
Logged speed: 5
